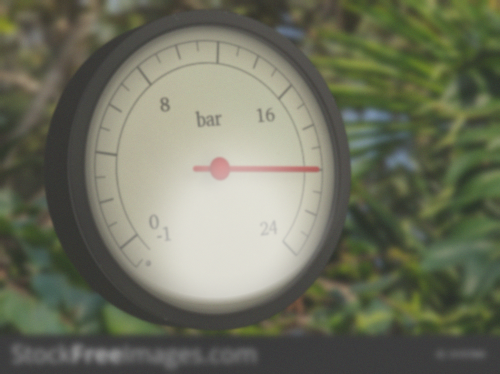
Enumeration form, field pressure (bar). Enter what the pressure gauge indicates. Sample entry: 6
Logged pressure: 20
